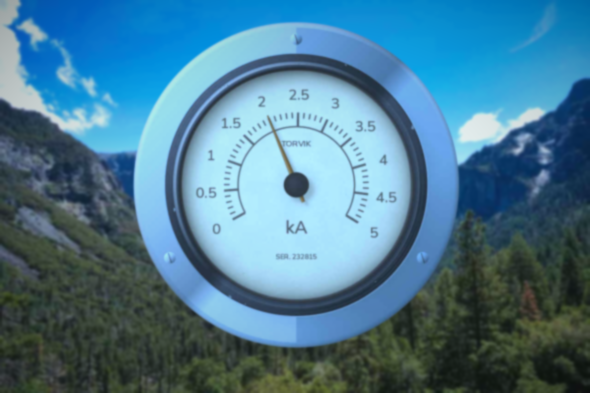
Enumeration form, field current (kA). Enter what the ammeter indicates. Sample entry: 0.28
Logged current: 2
